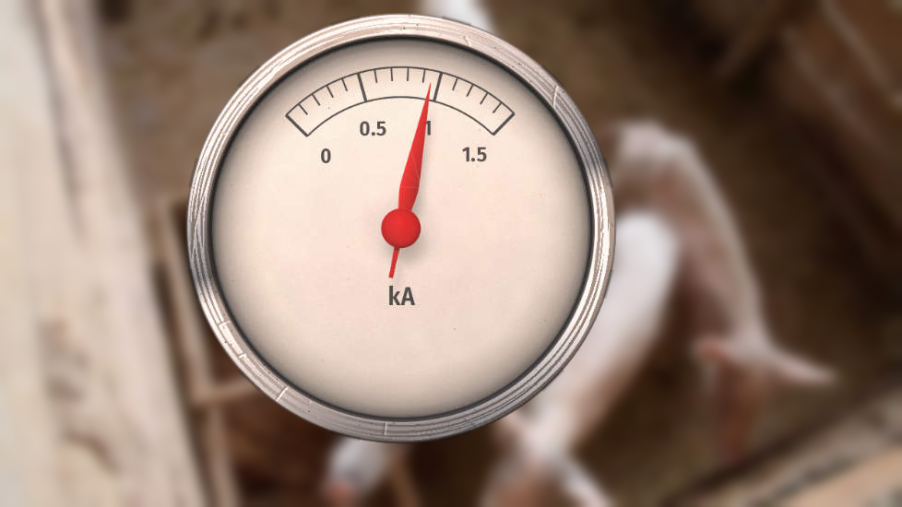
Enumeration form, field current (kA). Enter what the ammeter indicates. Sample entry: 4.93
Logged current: 0.95
